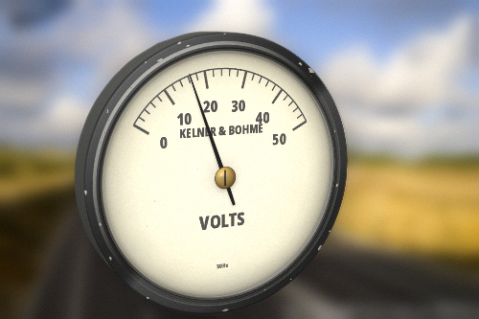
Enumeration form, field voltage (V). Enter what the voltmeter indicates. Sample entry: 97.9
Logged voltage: 16
